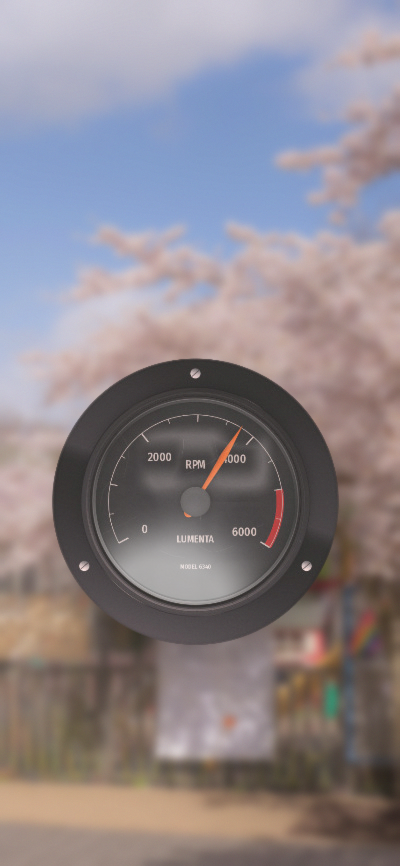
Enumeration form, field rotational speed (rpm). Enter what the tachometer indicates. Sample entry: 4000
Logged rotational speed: 3750
